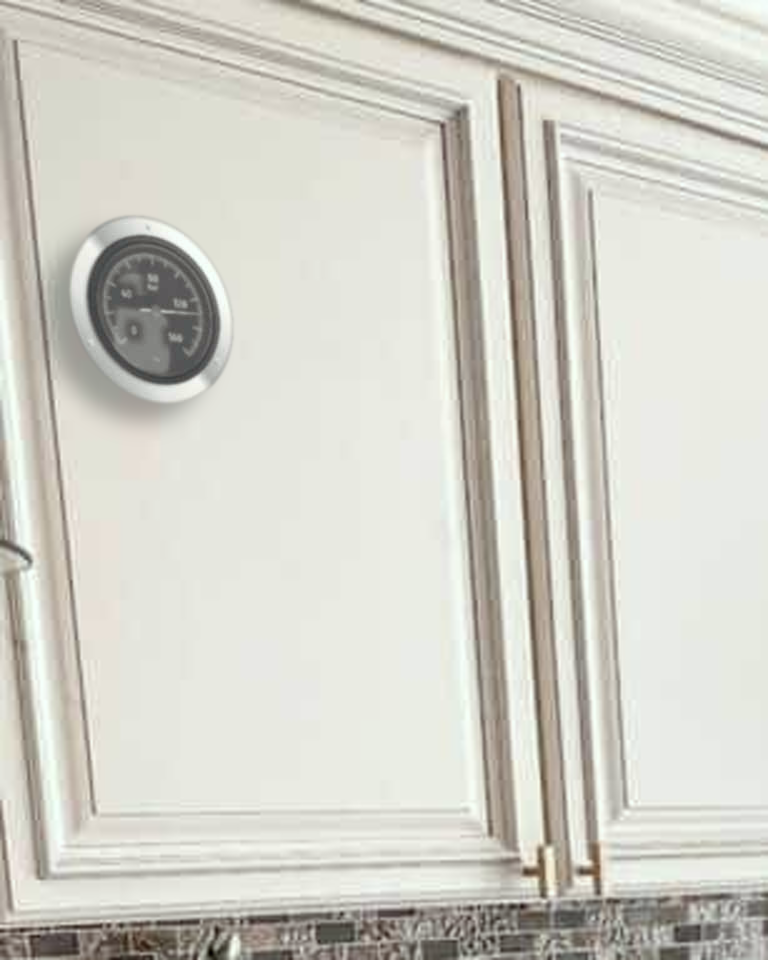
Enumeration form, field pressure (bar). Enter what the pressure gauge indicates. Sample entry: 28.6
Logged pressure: 130
